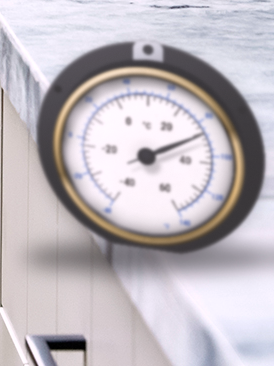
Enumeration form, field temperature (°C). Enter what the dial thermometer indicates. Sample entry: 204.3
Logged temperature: 30
